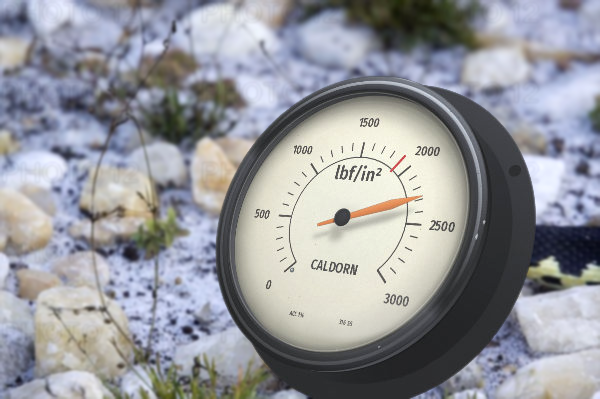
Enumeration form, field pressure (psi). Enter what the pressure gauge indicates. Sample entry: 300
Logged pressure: 2300
